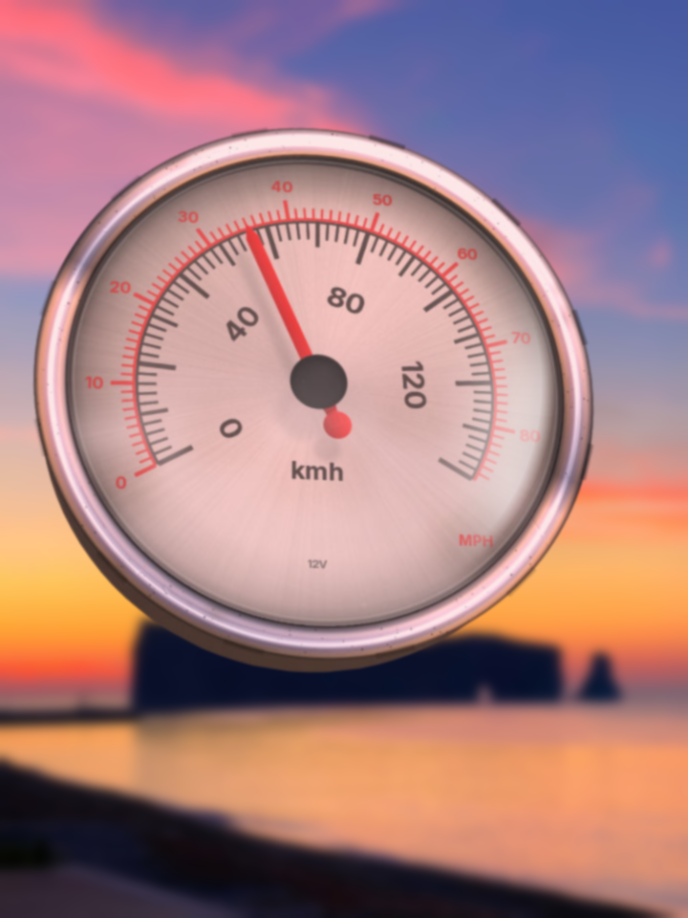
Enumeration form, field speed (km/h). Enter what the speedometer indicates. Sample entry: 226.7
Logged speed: 56
